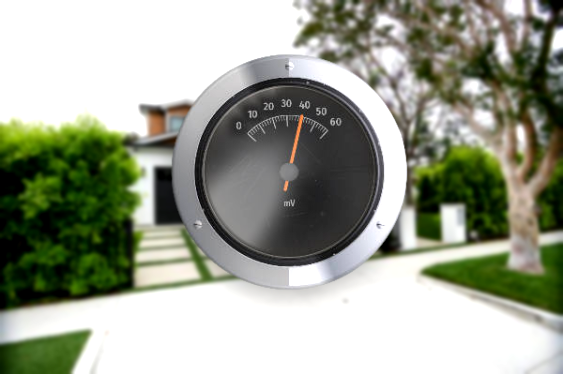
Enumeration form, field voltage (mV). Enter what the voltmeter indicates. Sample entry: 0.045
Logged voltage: 40
